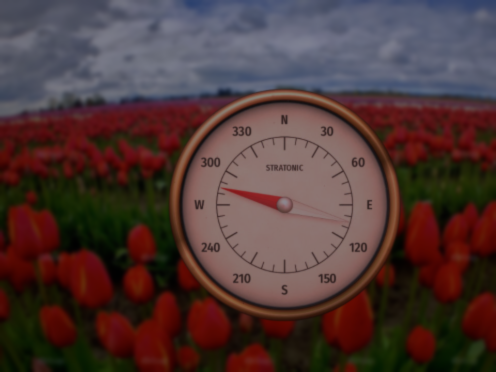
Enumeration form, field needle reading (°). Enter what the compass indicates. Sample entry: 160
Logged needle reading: 285
